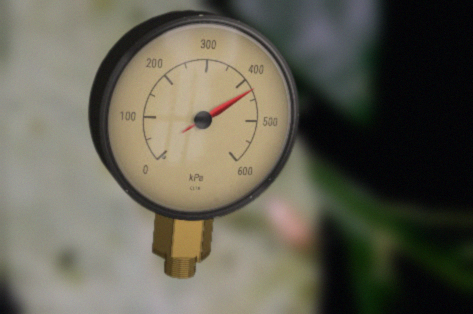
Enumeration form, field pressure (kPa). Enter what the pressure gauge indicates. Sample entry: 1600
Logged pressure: 425
